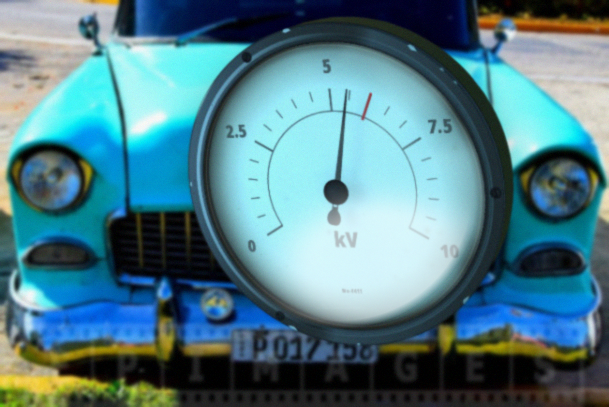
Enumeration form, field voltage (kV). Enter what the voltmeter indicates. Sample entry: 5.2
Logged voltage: 5.5
